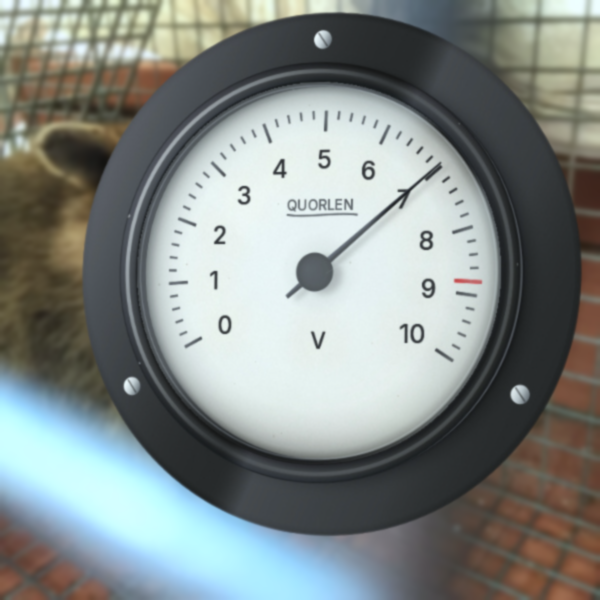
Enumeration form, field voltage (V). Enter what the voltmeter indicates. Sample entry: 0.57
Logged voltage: 7
